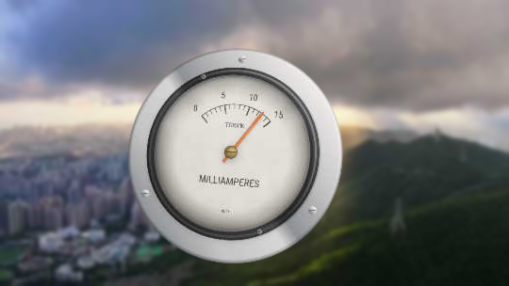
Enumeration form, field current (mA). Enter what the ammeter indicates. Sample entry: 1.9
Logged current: 13
